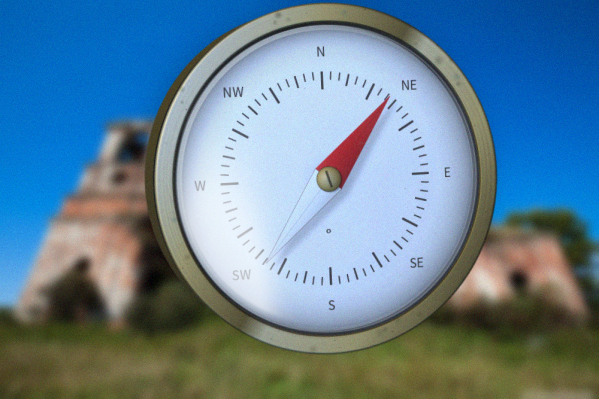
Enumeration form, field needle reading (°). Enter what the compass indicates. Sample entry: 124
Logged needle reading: 40
